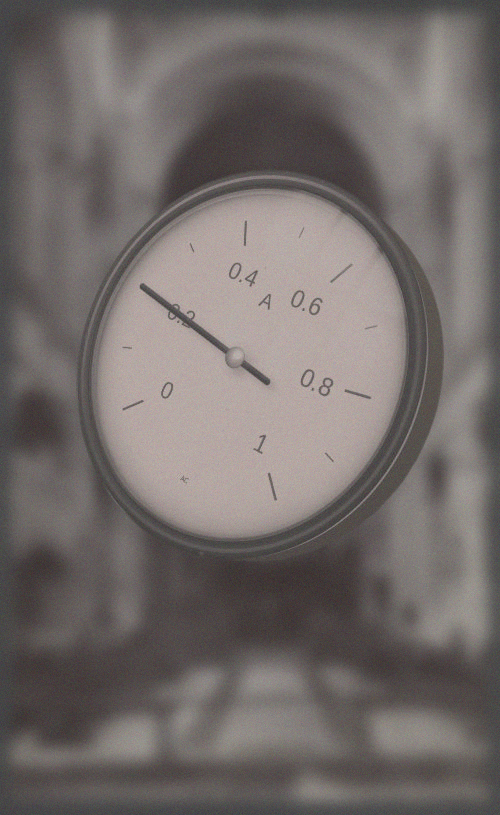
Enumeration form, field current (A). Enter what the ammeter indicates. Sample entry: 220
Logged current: 0.2
